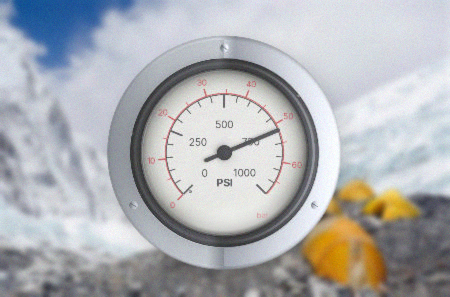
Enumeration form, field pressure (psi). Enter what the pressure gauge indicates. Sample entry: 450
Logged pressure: 750
